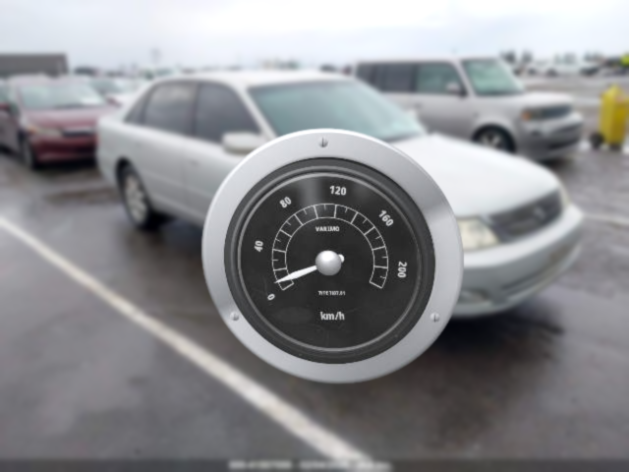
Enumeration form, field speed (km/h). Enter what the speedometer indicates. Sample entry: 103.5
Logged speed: 10
